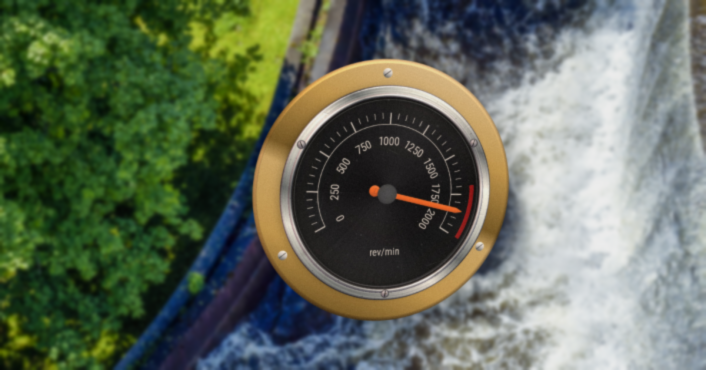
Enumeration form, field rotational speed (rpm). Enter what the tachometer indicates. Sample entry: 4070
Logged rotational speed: 1850
